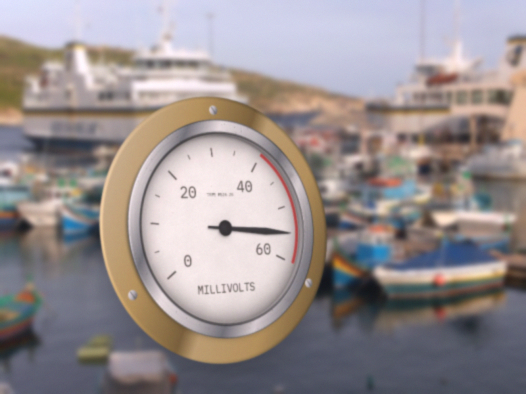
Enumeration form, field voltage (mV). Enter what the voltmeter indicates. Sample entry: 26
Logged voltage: 55
